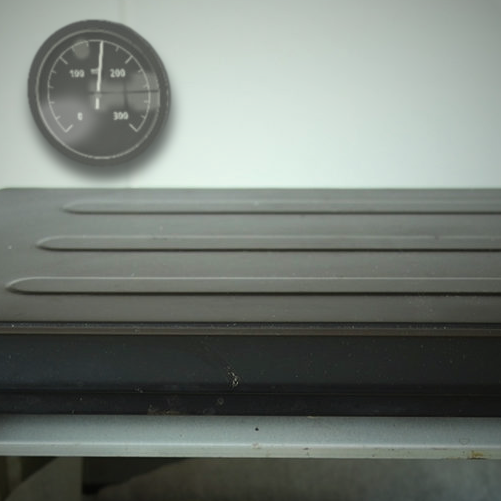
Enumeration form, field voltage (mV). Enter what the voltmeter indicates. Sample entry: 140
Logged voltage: 160
